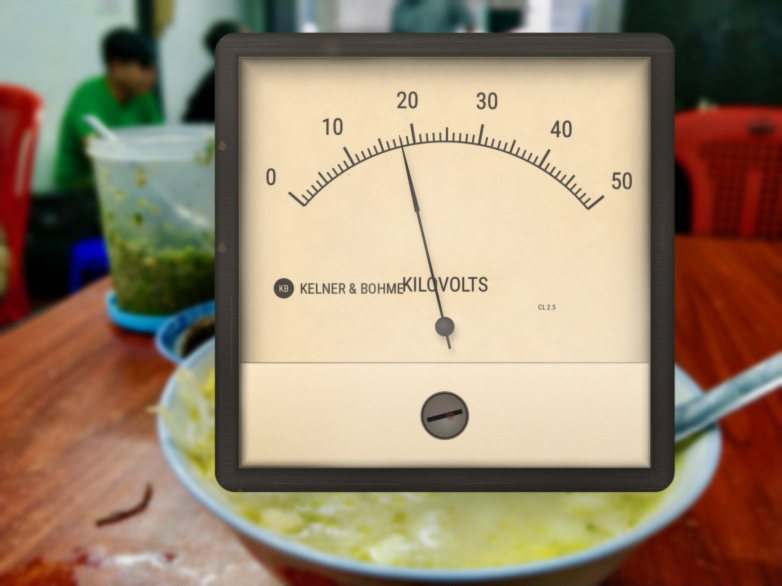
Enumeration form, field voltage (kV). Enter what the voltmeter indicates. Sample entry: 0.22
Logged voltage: 18
